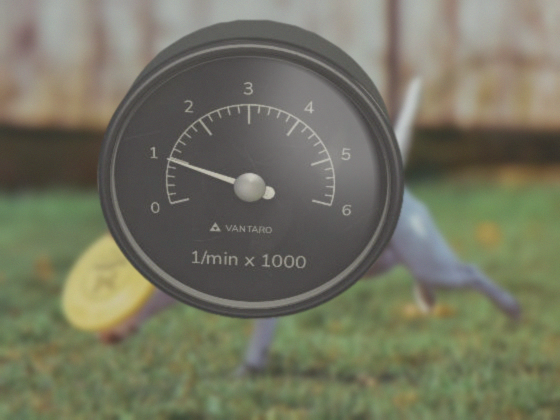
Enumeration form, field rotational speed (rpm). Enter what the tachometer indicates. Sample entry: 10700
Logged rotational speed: 1000
